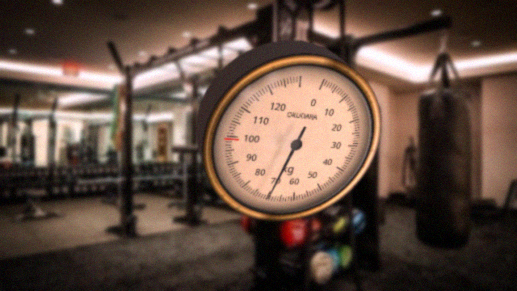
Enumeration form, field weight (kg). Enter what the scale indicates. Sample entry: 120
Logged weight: 70
